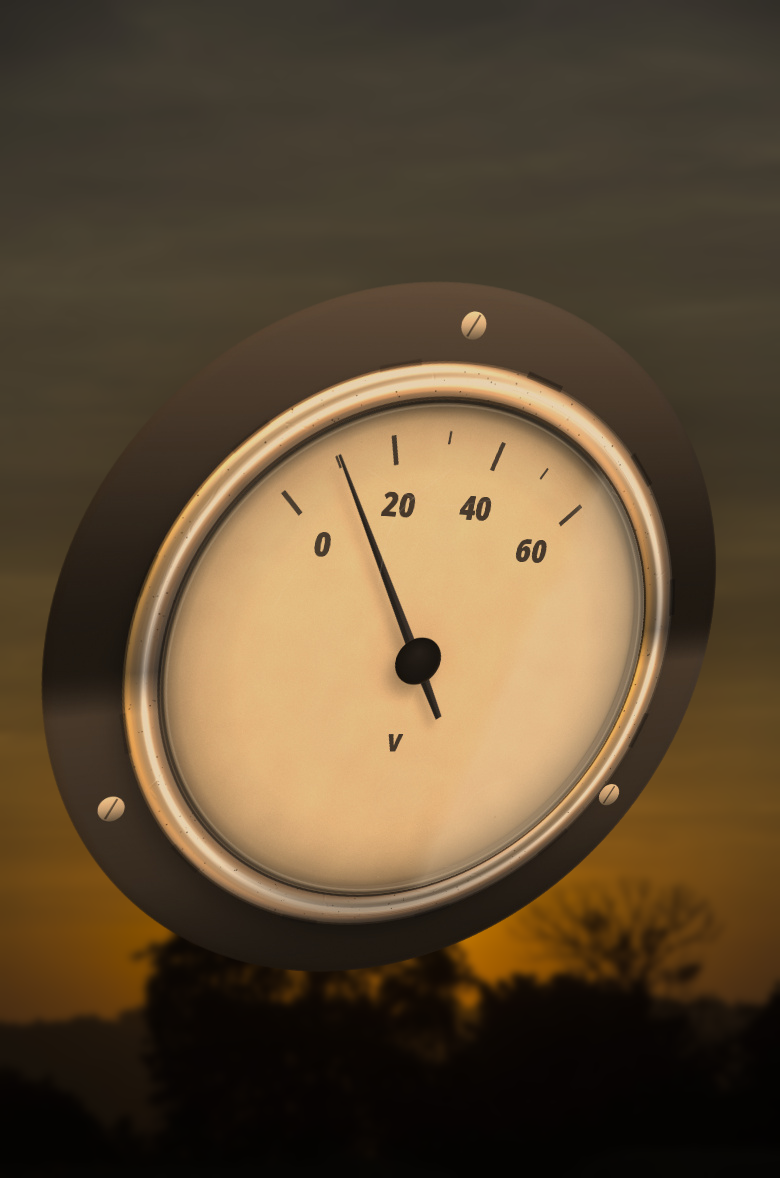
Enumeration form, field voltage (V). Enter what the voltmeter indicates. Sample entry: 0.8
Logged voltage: 10
